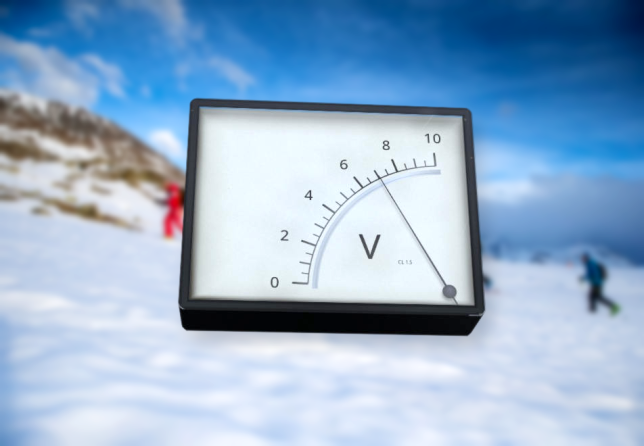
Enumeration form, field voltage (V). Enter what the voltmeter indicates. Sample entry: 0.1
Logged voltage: 7
